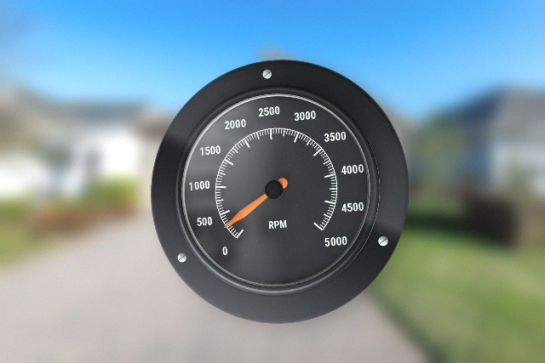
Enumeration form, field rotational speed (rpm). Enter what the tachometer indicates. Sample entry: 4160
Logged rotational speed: 250
